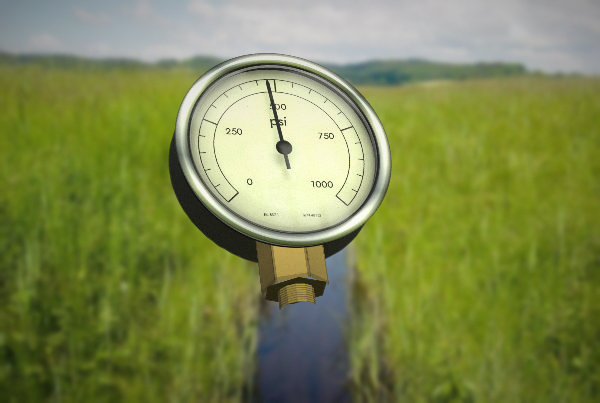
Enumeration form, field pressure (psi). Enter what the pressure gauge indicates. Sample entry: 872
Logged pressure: 475
